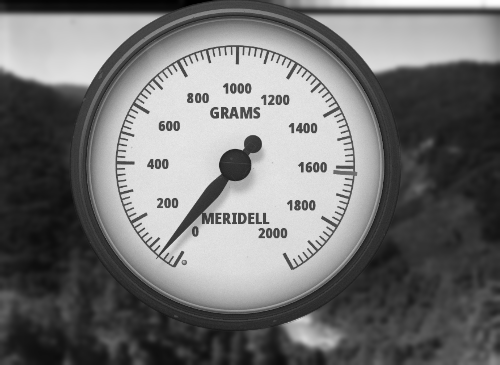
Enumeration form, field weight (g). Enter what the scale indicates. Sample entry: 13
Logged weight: 60
